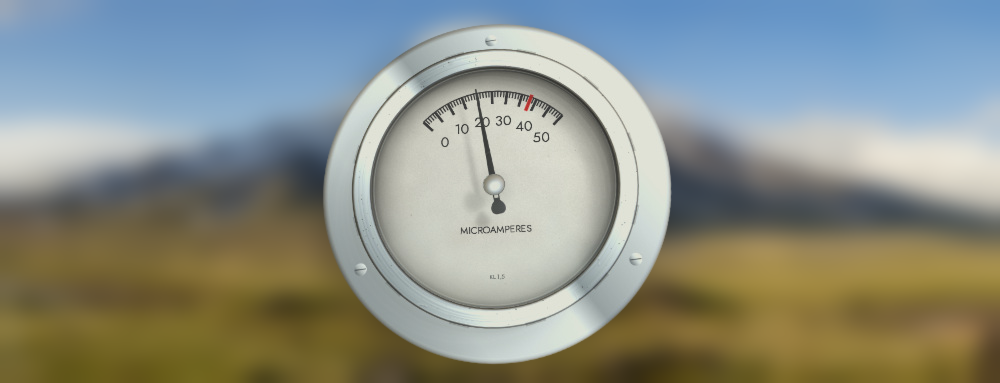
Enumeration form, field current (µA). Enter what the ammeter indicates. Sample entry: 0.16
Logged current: 20
